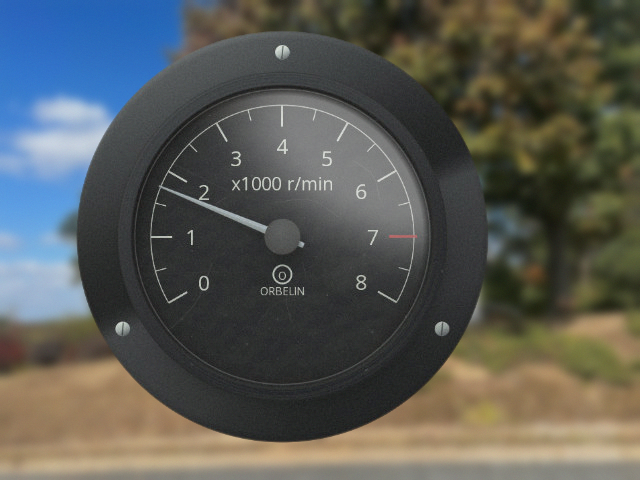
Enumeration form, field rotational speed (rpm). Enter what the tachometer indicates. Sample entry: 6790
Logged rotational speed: 1750
